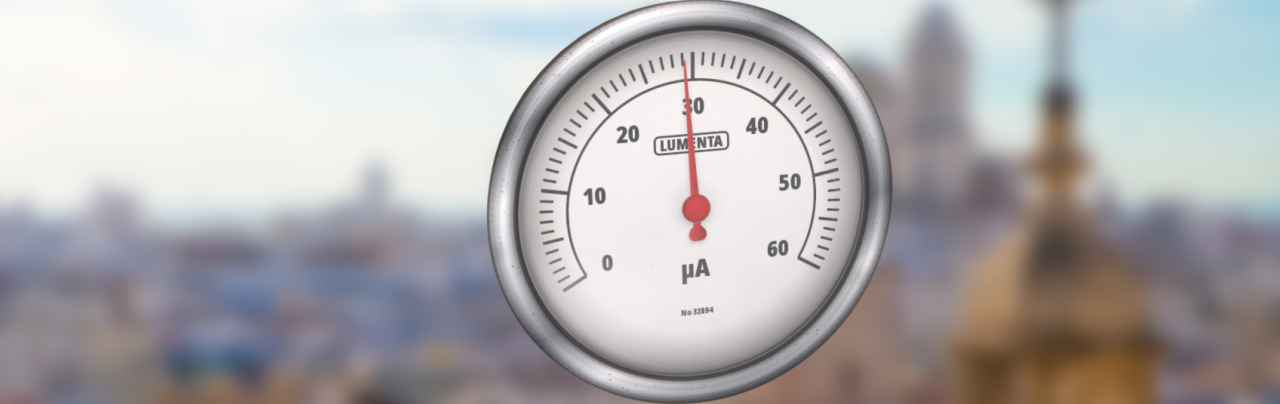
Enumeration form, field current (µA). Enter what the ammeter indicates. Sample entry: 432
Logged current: 29
